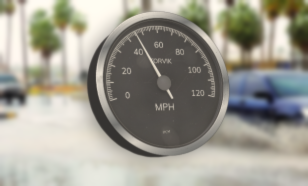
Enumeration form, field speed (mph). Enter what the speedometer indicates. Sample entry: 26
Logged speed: 45
